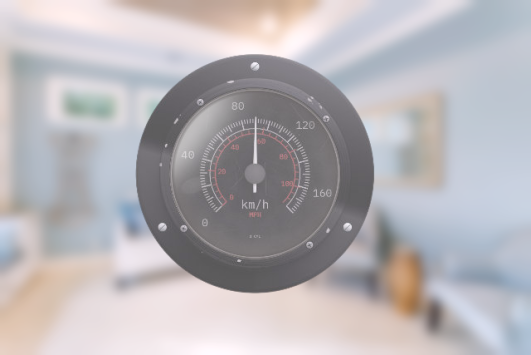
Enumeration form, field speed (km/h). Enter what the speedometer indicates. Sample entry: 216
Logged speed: 90
